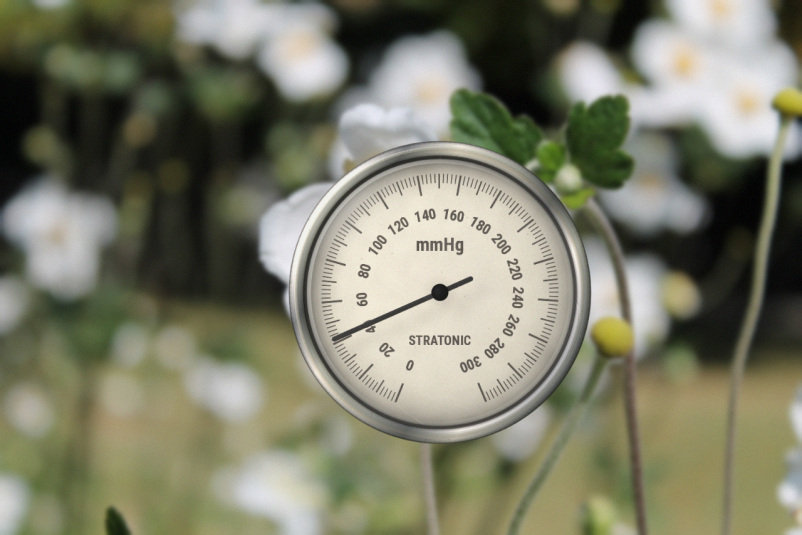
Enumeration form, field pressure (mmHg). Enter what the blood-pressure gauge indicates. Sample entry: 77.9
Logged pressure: 42
